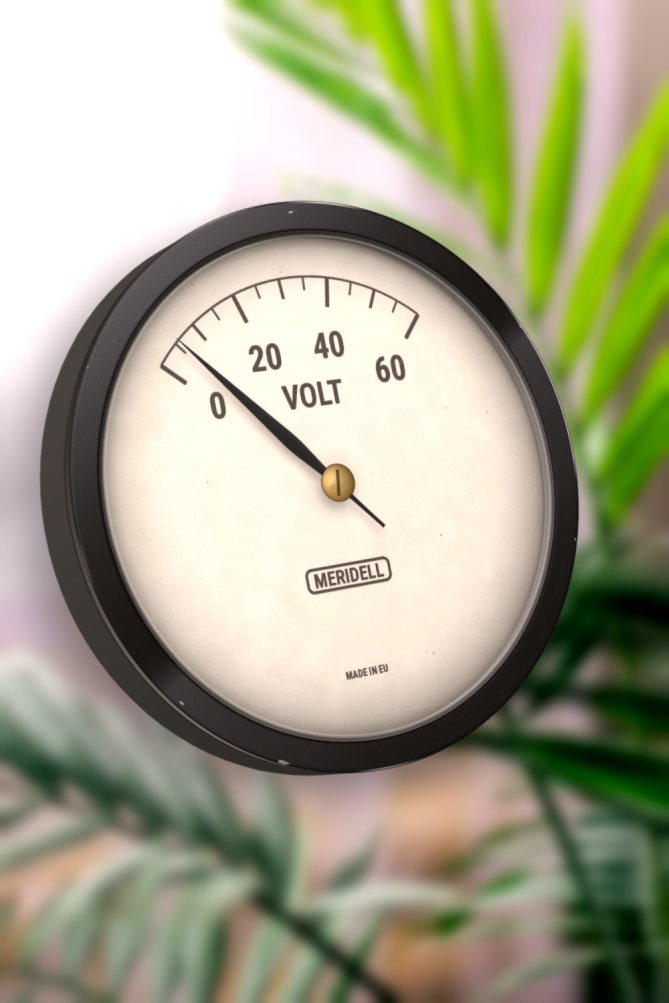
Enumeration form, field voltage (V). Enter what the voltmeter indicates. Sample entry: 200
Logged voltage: 5
